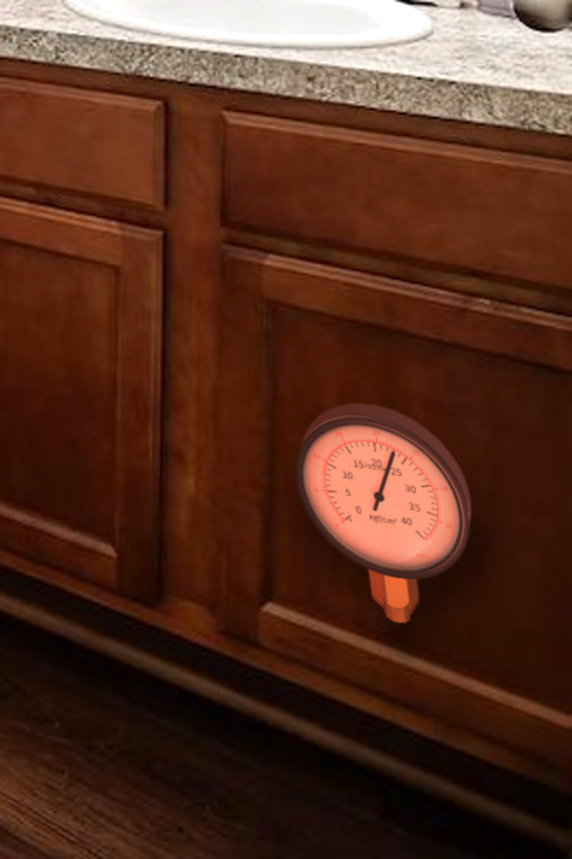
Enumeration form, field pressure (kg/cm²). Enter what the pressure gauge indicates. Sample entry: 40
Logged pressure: 23
